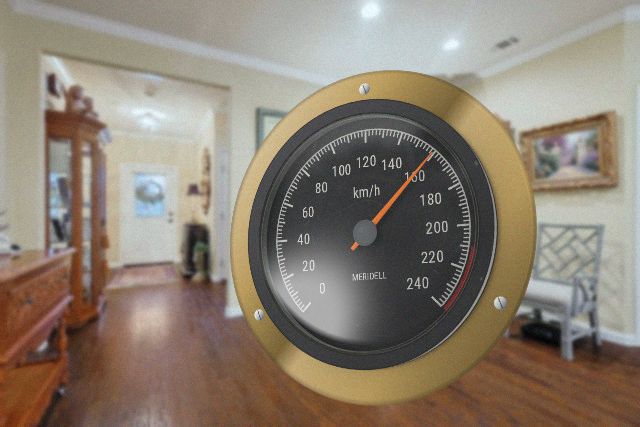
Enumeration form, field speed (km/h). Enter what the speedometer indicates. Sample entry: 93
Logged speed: 160
